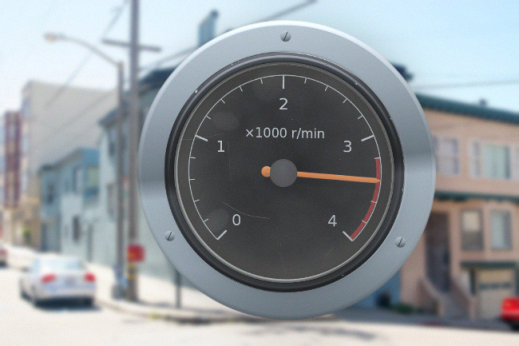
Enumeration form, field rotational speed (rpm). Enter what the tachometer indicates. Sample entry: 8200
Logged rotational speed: 3400
